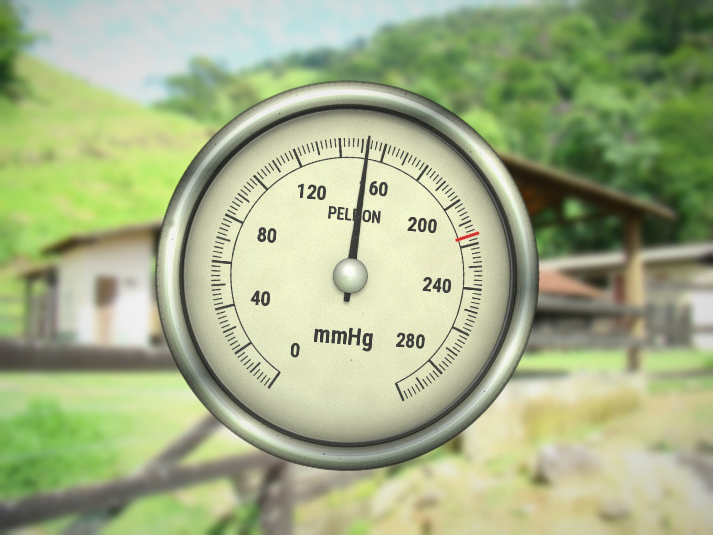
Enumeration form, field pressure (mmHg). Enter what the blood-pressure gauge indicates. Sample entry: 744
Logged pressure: 152
